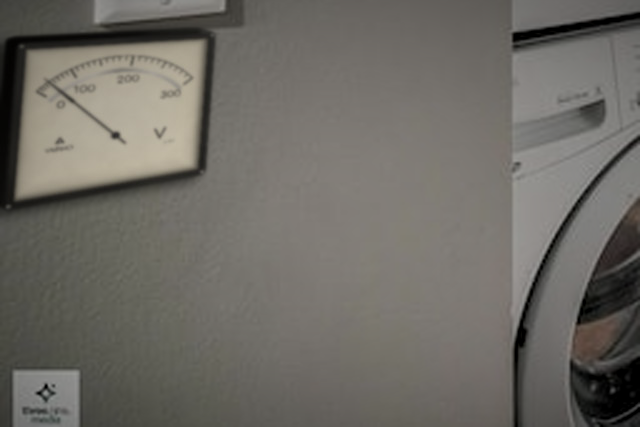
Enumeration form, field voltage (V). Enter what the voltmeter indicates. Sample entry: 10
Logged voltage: 50
